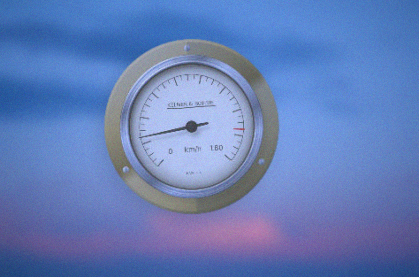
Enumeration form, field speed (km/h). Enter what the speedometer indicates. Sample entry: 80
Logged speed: 25
